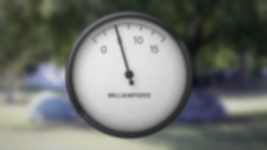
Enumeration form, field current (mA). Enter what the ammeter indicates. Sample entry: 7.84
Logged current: 5
